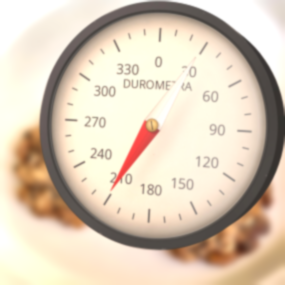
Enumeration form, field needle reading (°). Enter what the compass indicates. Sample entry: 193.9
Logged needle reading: 210
